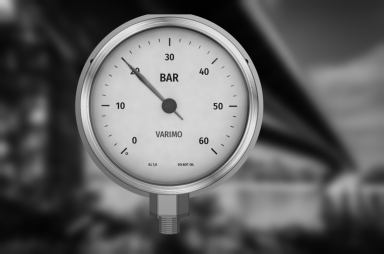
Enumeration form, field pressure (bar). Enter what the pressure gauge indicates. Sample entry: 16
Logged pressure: 20
